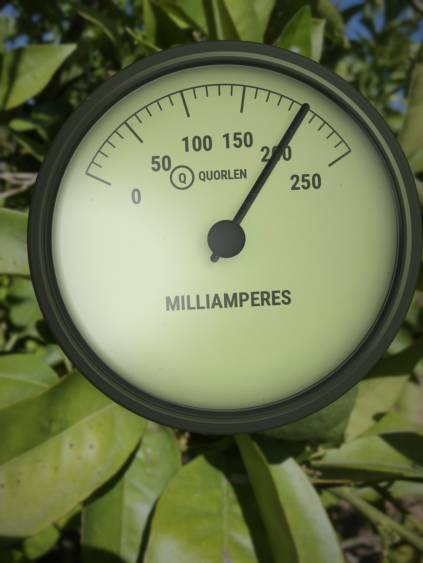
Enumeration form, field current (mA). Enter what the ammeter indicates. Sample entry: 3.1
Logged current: 200
